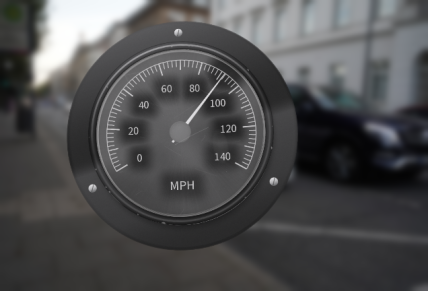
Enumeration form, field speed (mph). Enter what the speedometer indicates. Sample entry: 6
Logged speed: 92
